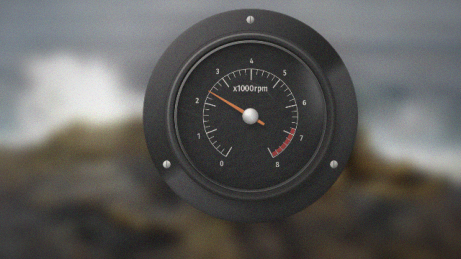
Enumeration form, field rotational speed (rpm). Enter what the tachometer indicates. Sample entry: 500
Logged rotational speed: 2400
